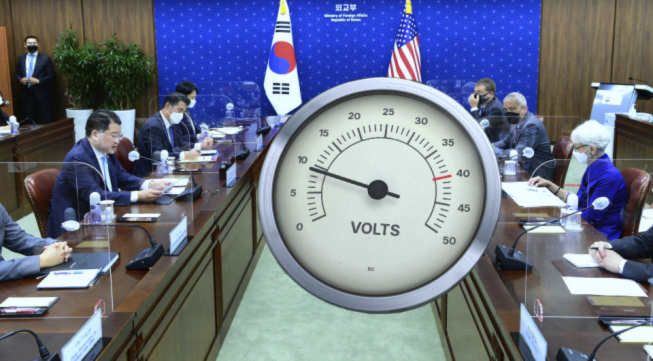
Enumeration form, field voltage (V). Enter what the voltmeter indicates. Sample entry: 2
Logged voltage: 9
